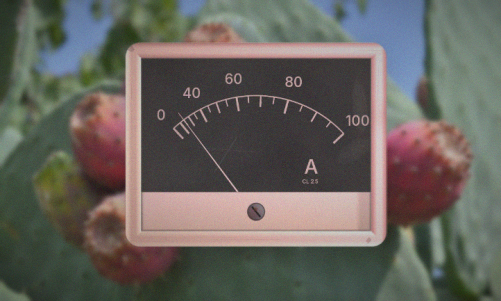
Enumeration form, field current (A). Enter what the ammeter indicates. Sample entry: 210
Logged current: 25
